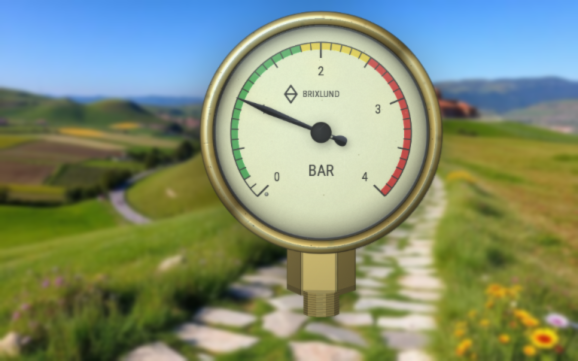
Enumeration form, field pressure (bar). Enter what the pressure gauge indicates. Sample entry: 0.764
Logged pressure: 1
